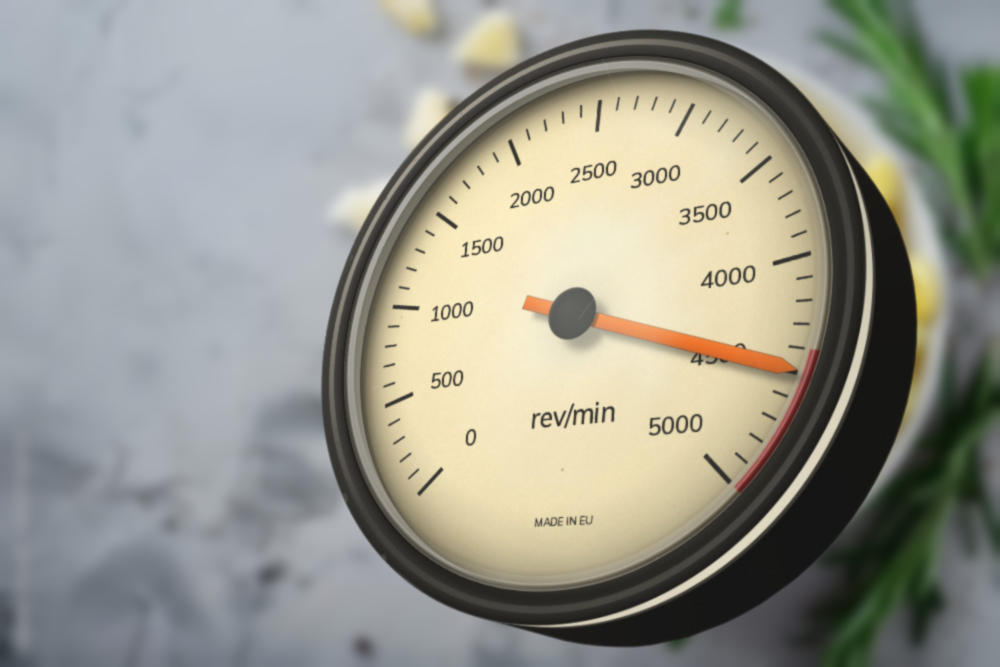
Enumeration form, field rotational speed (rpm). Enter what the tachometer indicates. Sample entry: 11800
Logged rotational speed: 4500
